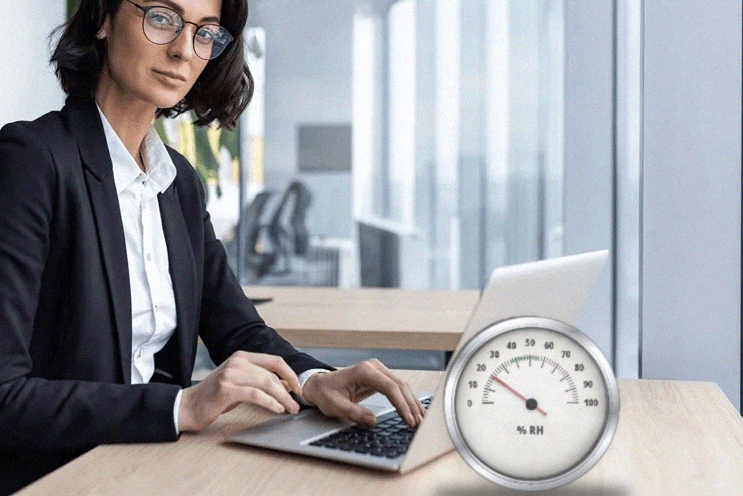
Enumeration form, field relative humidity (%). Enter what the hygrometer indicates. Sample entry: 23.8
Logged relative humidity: 20
